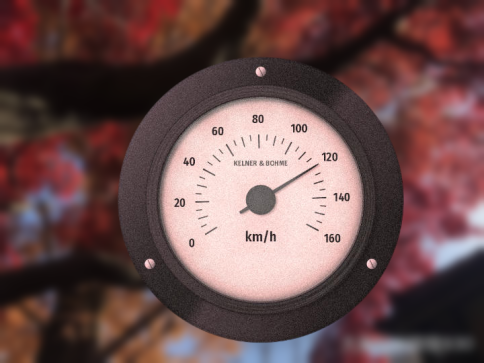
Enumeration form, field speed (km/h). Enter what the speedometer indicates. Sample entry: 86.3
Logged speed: 120
